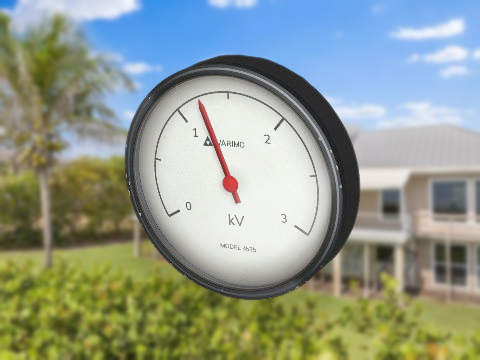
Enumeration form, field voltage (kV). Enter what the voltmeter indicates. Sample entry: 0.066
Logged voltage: 1.25
